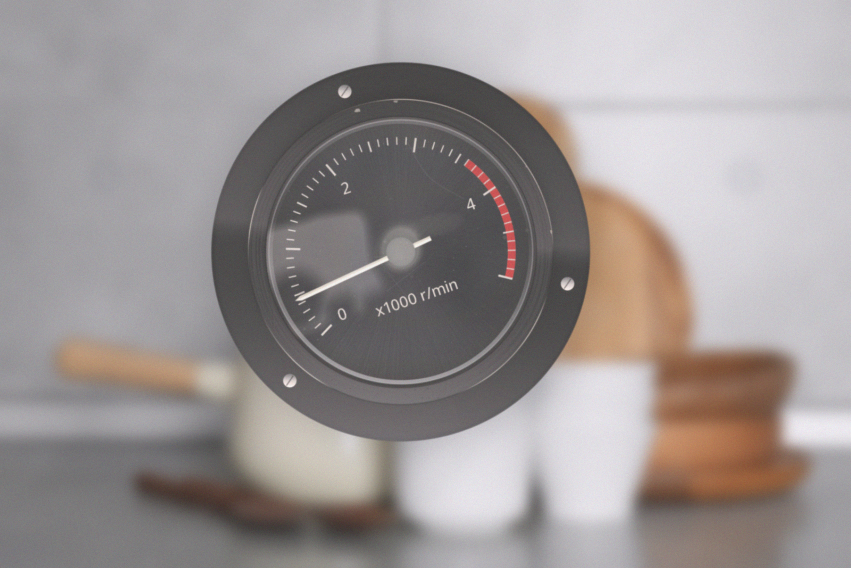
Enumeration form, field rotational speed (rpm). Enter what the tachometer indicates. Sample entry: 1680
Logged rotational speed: 450
